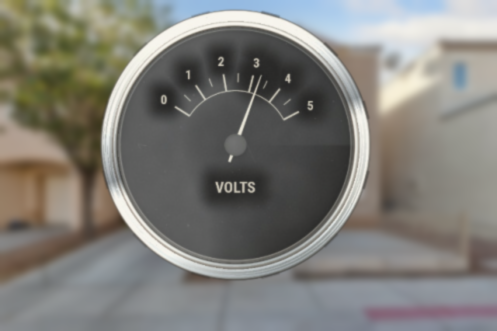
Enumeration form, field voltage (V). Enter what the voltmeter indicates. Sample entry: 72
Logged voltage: 3.25
